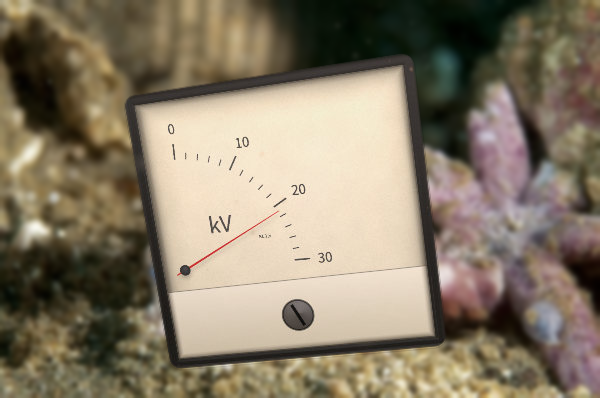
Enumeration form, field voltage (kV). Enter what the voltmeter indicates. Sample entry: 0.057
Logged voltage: 21
